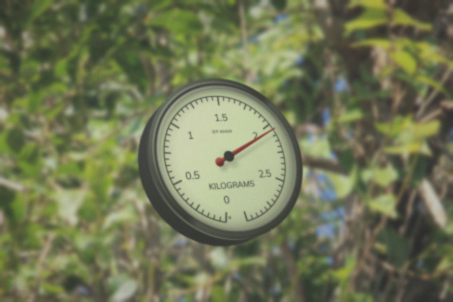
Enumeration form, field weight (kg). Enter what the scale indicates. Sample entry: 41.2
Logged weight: 2.05
